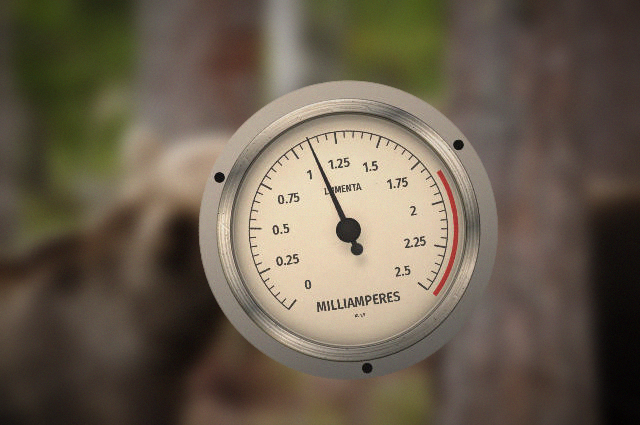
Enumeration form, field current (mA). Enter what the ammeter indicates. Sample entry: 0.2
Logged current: 1.1
